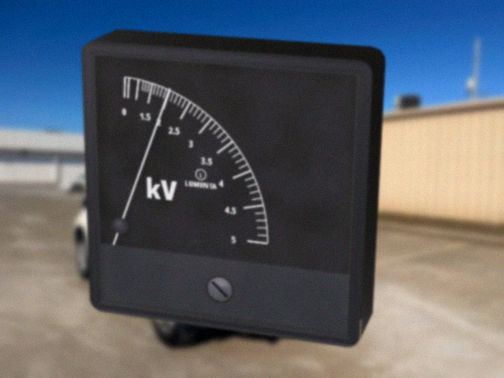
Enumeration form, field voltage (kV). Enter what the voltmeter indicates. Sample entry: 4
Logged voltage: 2
